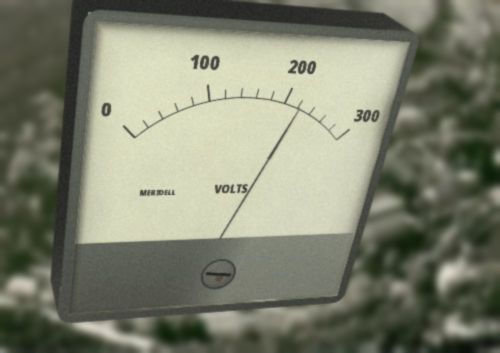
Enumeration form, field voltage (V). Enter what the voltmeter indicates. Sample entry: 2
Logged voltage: 220
